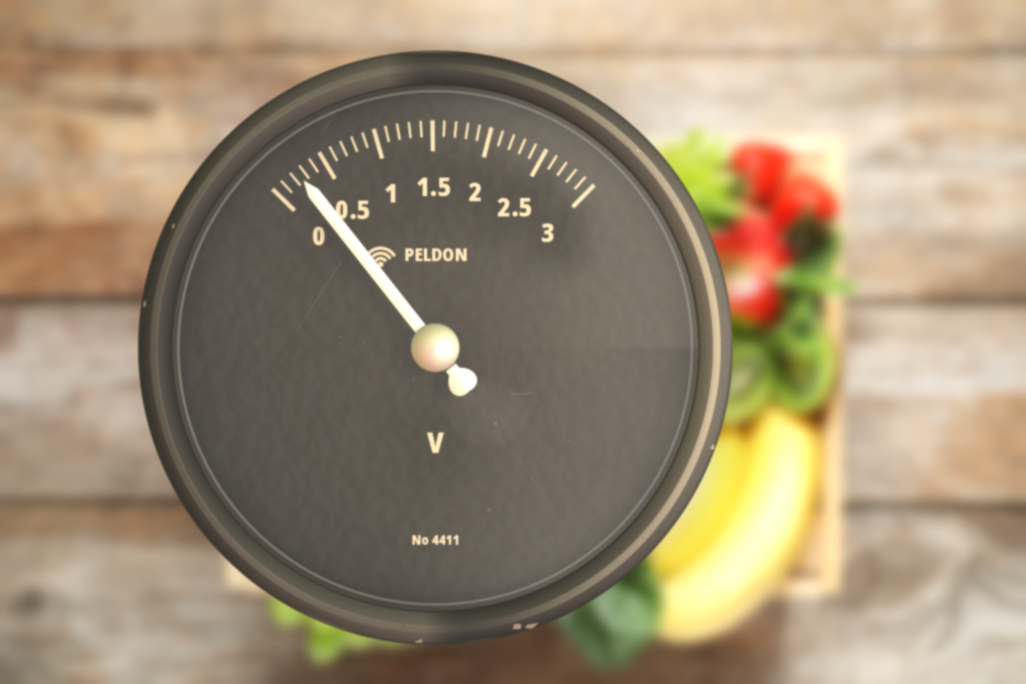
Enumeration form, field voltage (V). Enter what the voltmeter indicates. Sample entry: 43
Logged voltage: 0.25
